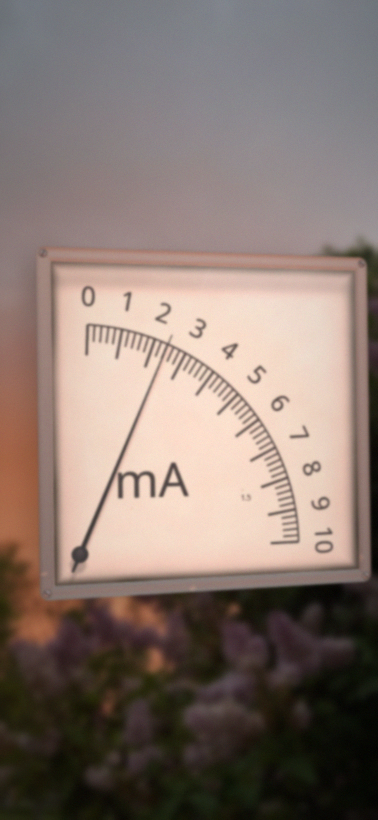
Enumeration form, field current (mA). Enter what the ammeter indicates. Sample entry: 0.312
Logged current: 2.4
